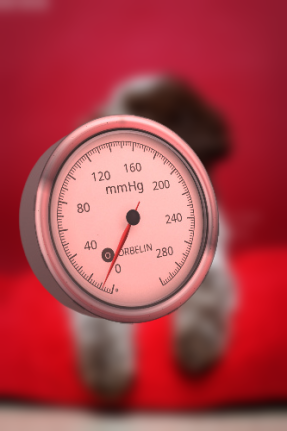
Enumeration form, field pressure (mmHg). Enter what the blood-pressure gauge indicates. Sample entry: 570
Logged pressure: 10
